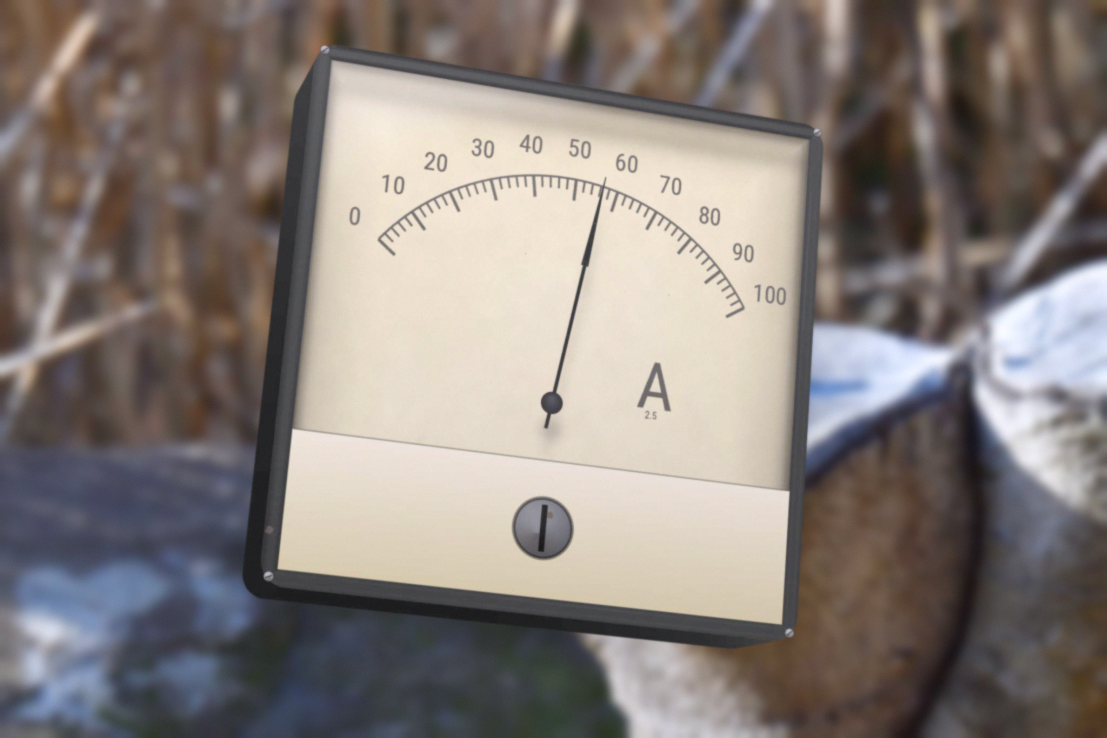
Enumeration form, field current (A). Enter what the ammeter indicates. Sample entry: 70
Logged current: 56
